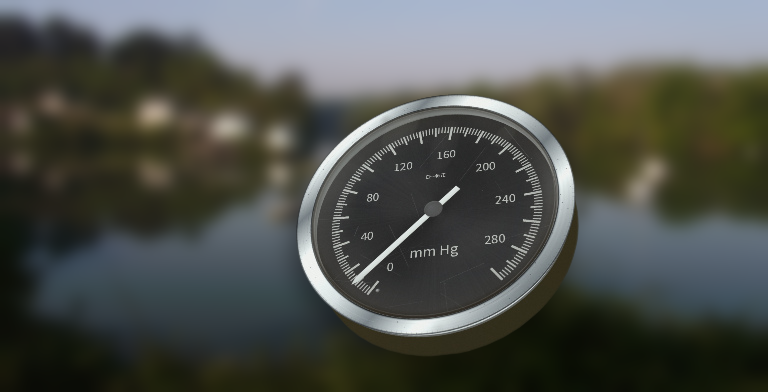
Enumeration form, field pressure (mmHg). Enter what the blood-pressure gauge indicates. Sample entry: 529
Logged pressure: 10
